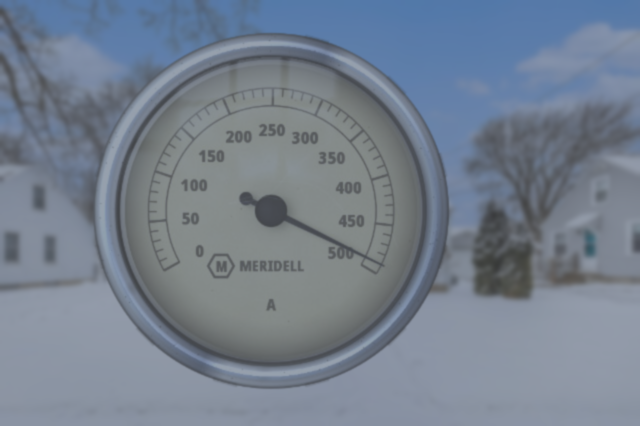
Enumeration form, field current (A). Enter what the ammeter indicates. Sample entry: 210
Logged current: 490
